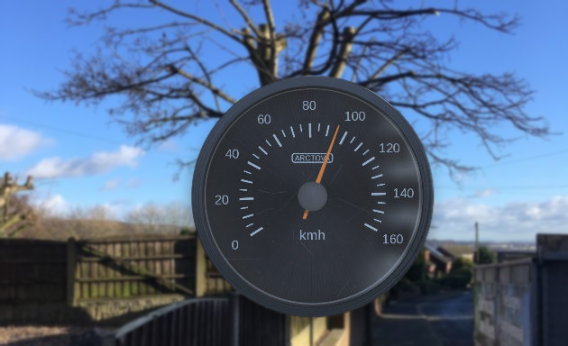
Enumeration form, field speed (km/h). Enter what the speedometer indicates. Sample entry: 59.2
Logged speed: 95
